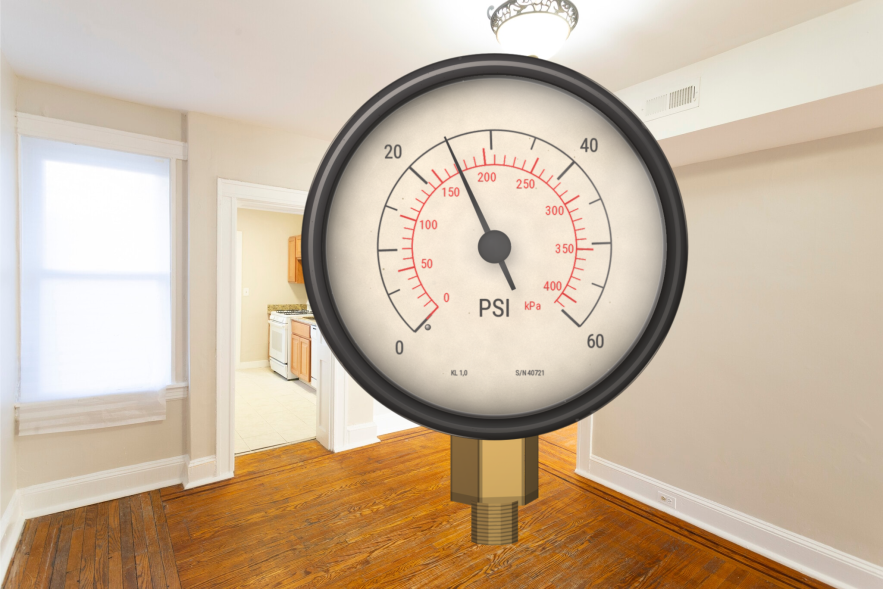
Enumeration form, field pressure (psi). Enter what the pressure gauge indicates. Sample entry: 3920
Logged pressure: 25
